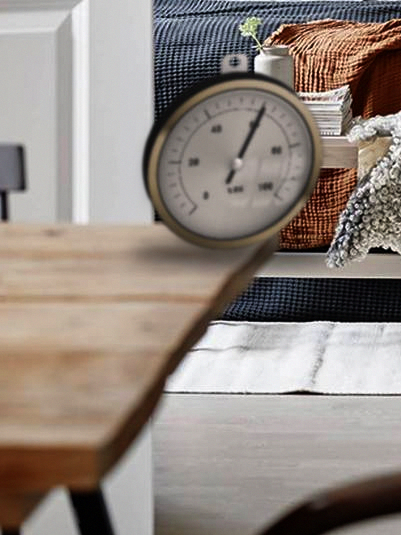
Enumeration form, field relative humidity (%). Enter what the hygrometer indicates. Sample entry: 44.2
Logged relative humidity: 60
